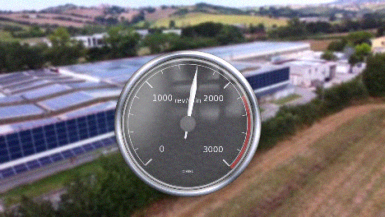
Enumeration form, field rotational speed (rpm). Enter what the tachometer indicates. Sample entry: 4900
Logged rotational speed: 1600
